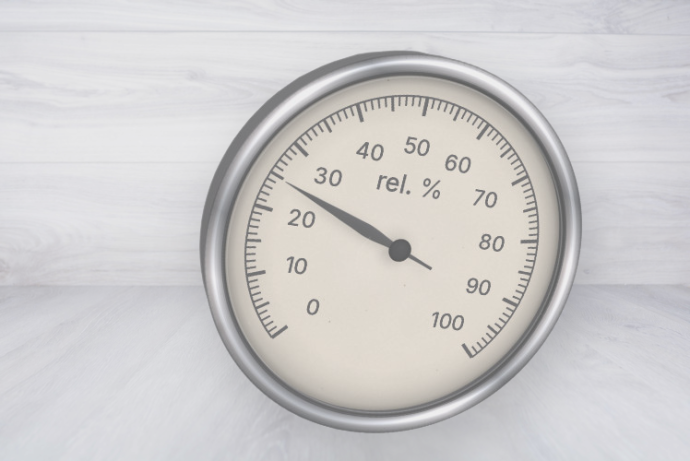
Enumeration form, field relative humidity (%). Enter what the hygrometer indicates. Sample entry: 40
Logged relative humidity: 25
